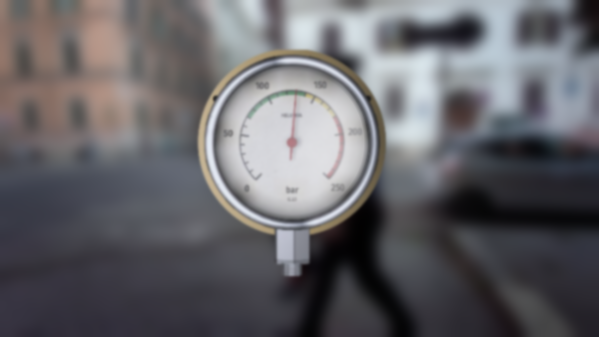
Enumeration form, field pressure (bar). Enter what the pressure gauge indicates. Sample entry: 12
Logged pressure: 130
